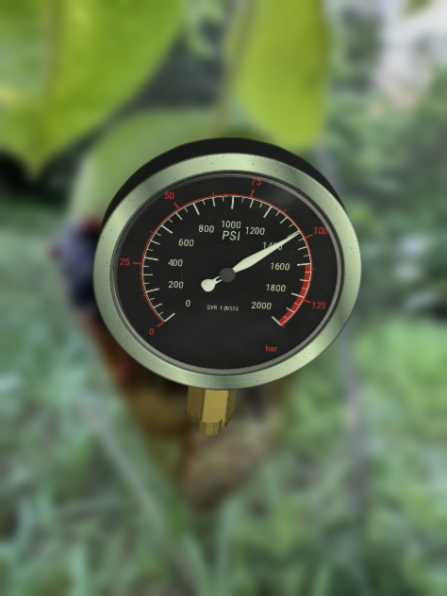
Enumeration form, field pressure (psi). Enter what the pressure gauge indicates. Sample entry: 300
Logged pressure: 1400
